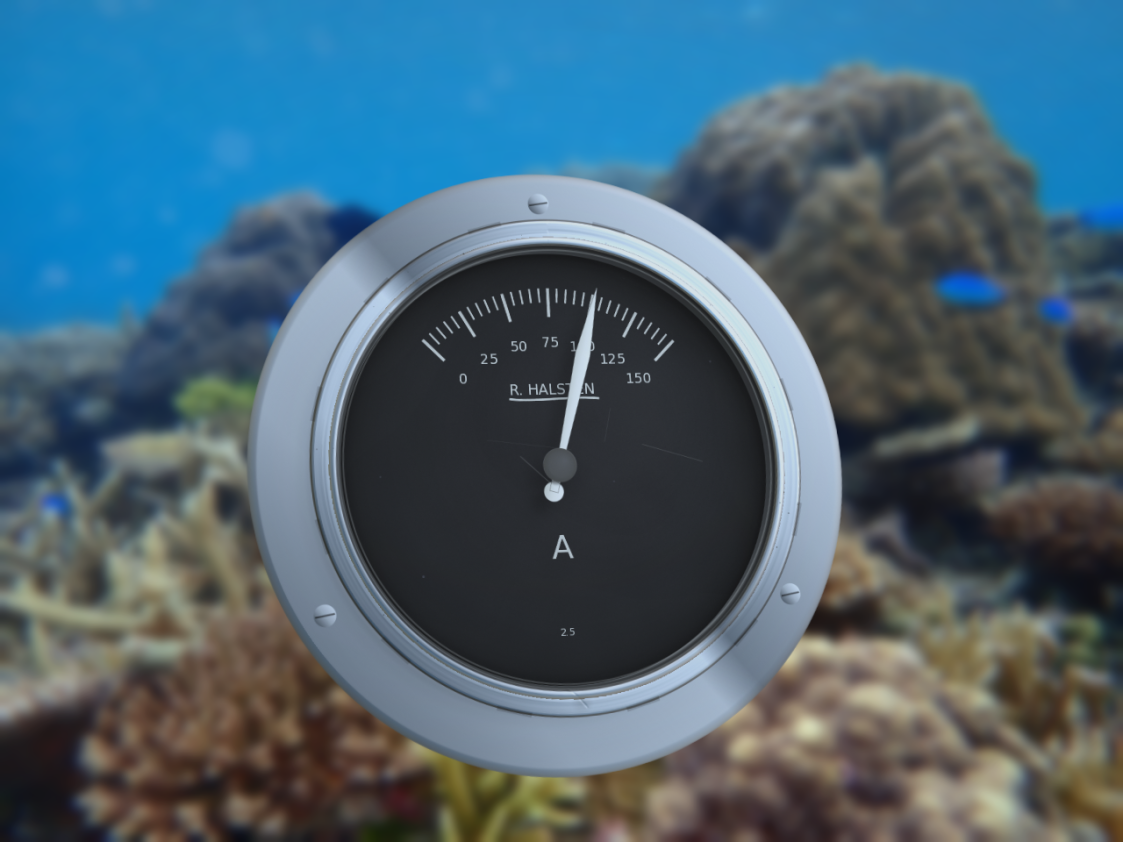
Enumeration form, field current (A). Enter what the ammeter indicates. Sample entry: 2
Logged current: 100
